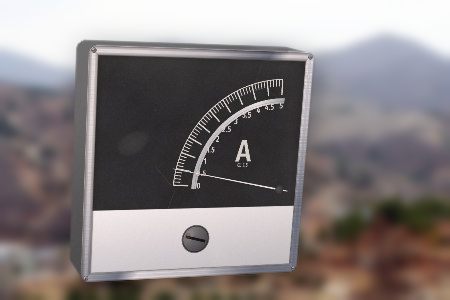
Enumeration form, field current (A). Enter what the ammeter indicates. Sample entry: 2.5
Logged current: 0.5
